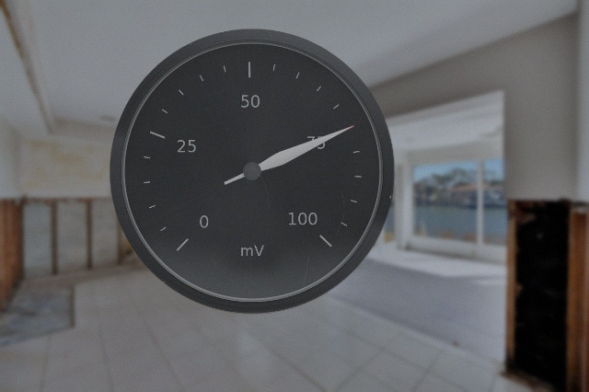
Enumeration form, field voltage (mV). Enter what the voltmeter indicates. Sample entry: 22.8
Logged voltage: 75
